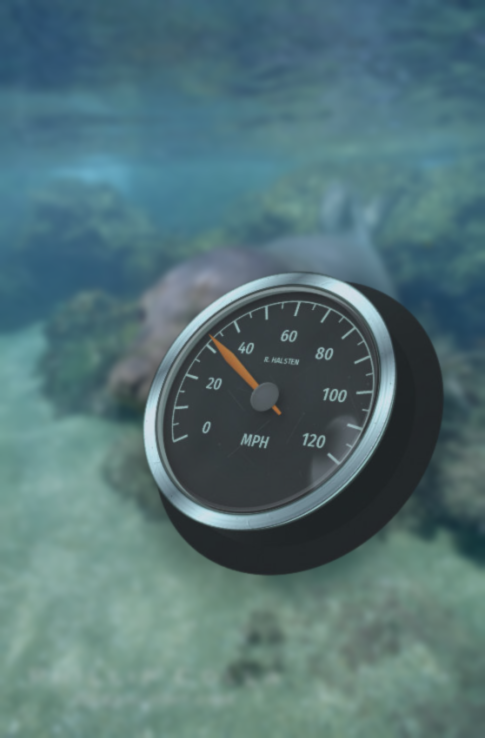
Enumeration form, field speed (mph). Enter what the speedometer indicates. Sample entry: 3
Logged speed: 32.5
